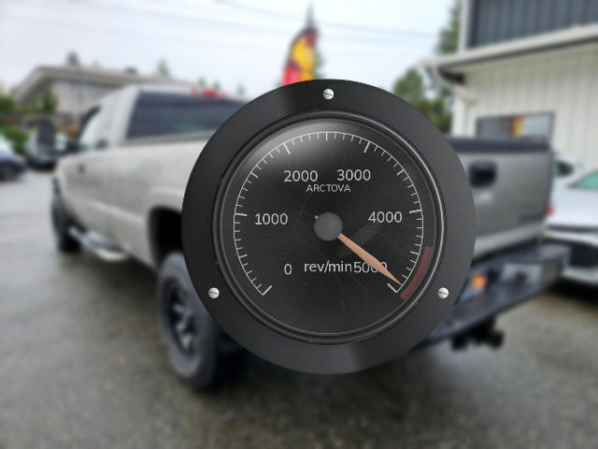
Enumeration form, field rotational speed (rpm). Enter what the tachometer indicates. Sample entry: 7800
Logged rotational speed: 4900
